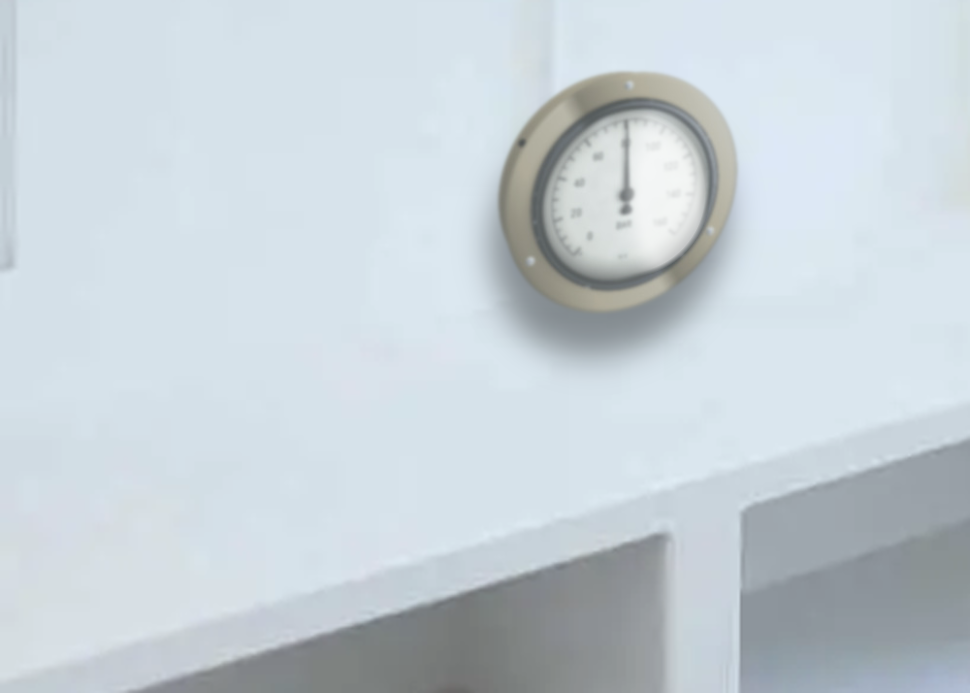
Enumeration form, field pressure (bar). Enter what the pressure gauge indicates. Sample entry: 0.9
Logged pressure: 80
